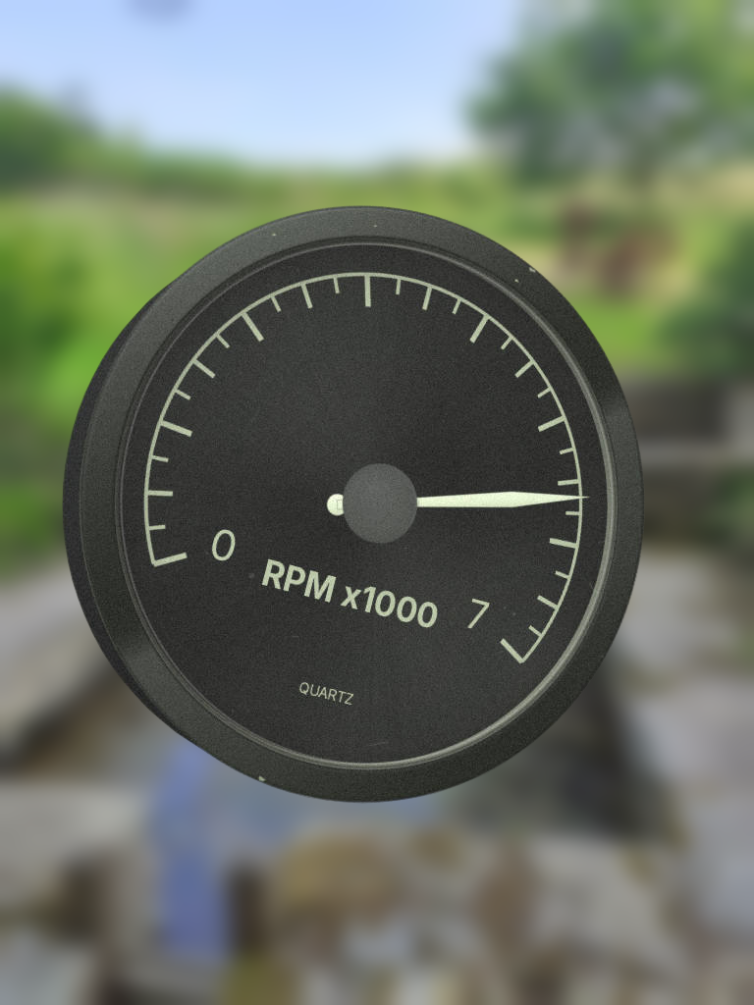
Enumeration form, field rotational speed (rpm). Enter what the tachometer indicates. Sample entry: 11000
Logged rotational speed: 5625
